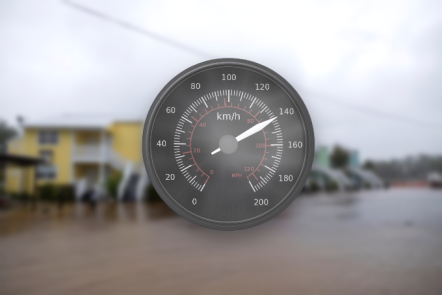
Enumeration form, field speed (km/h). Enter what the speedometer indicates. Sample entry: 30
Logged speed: 140
